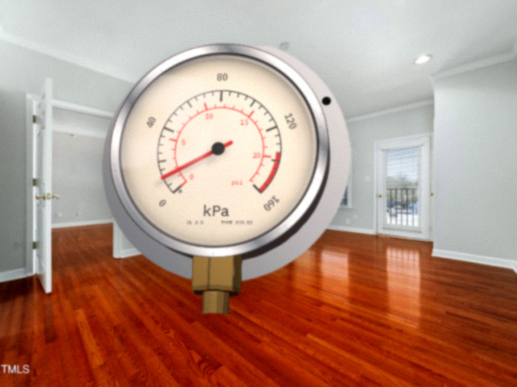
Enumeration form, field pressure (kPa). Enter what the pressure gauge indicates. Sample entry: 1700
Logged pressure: 10
